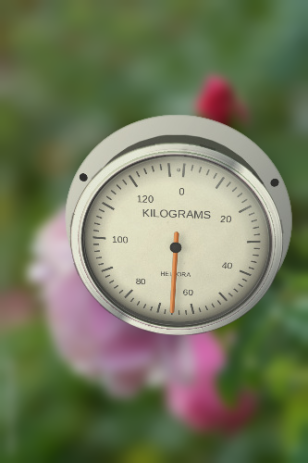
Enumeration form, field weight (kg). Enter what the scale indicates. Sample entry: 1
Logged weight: 66
